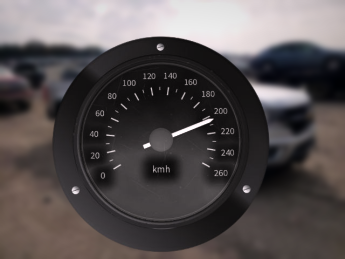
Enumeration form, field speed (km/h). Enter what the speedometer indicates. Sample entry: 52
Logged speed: 205
